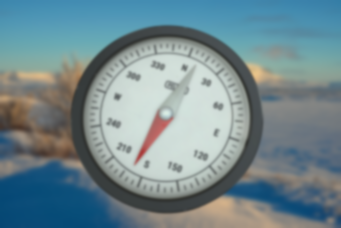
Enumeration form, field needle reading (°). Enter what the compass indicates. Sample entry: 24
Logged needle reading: 190
